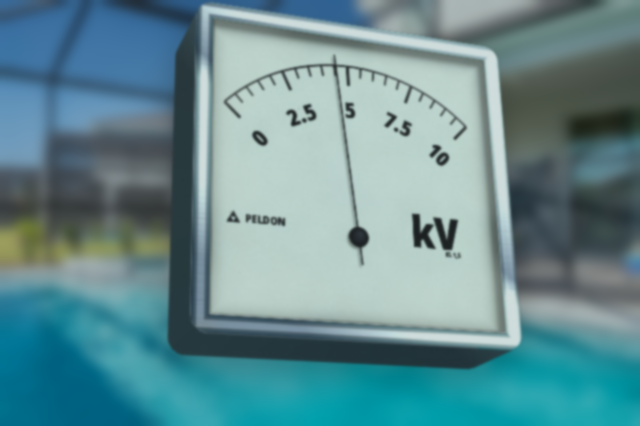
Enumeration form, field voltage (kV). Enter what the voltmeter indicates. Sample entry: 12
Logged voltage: 4.5
